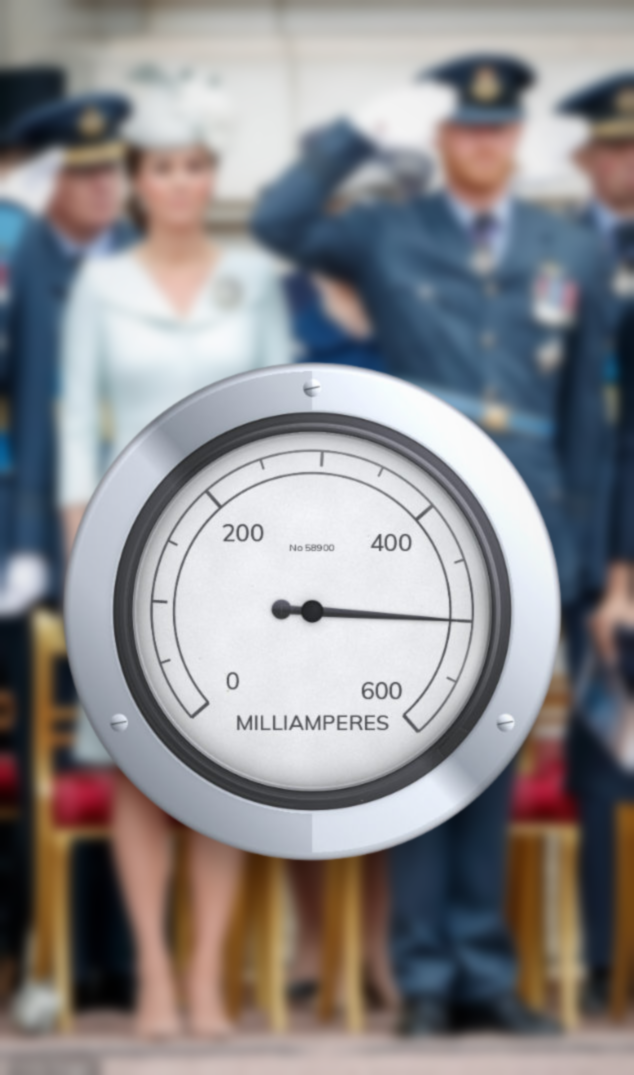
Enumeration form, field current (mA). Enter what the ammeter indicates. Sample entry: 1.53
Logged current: 500
